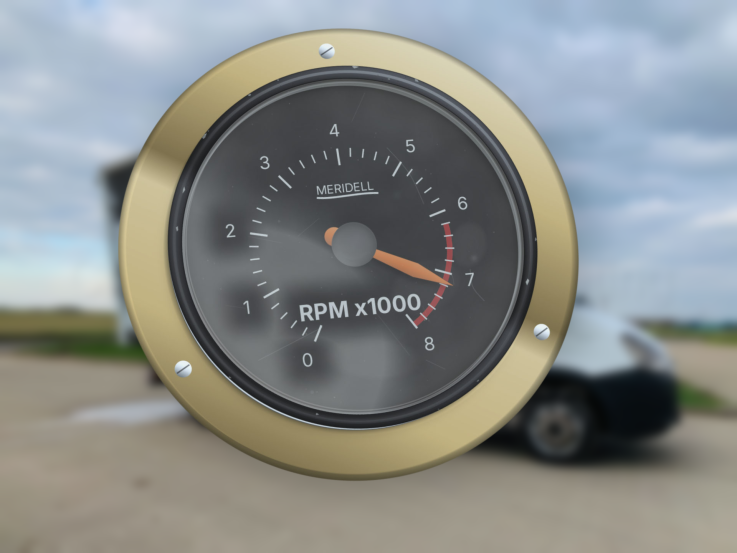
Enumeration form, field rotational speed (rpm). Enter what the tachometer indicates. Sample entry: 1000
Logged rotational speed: 7200
